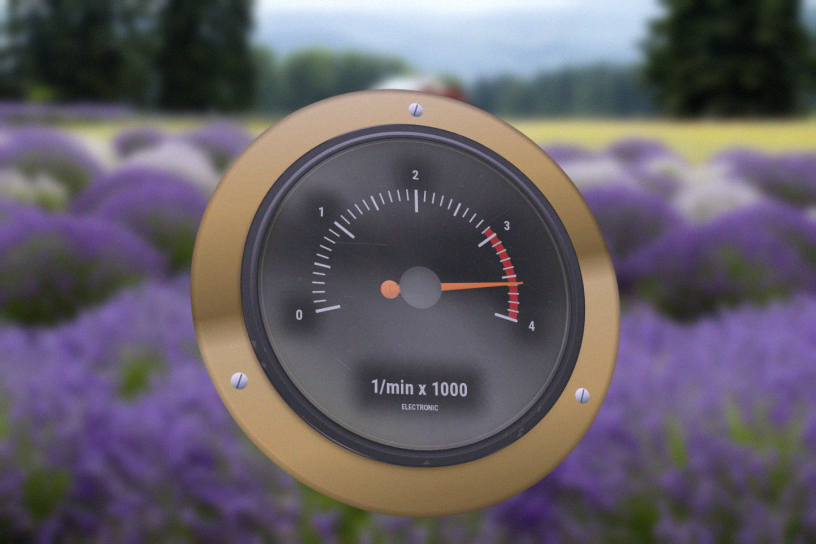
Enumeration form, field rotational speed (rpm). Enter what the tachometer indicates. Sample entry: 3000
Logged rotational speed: 3600
